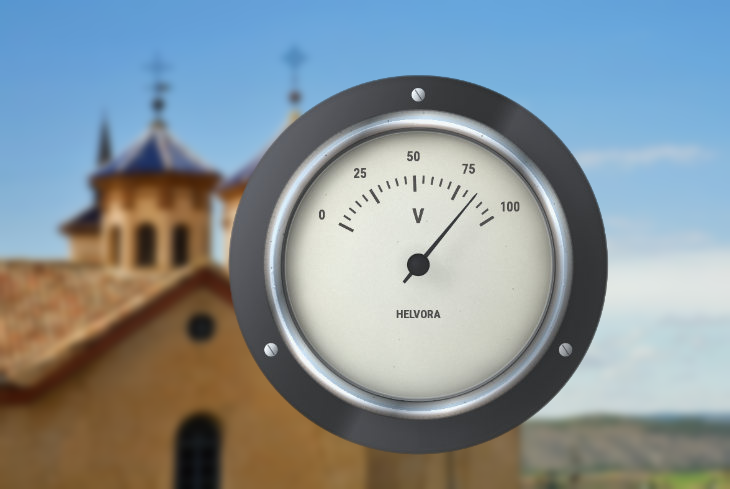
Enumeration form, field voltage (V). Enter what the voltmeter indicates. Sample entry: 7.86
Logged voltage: 85
